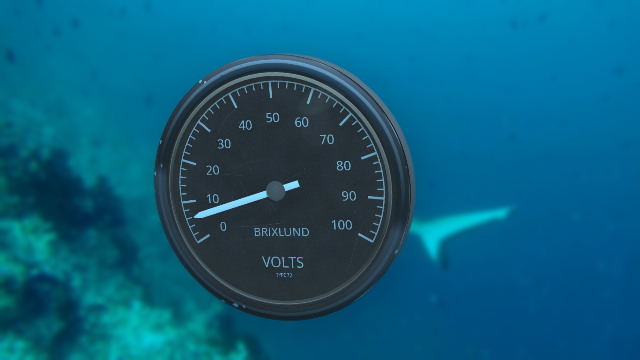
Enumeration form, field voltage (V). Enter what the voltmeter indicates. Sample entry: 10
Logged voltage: 6
